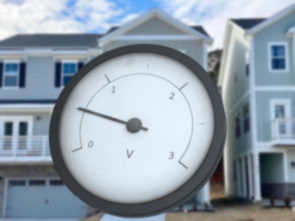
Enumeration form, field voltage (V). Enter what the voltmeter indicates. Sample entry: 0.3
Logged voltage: 0.5
